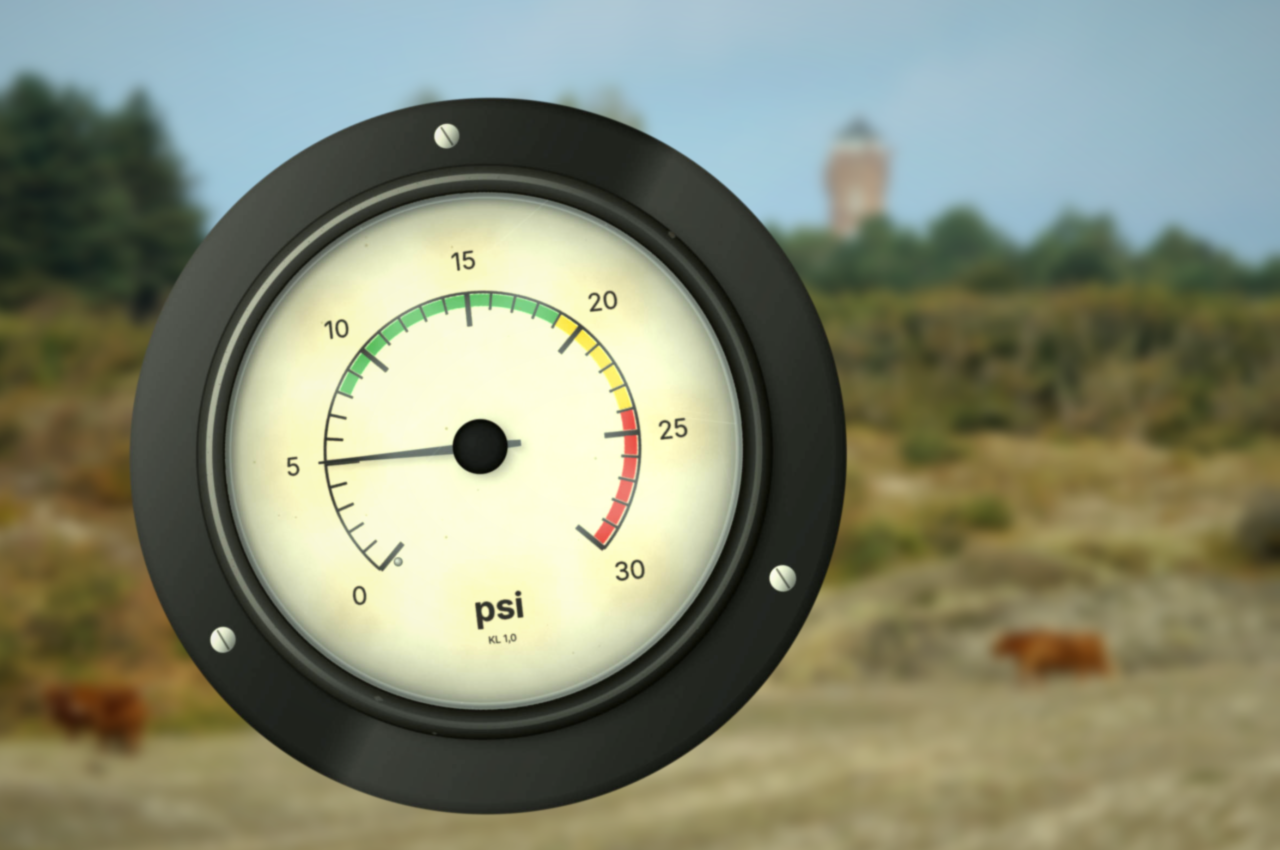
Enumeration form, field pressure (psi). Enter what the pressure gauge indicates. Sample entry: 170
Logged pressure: 5
